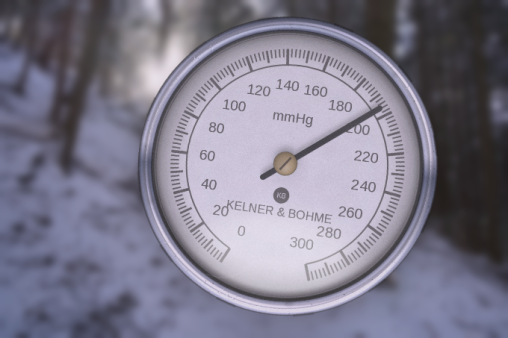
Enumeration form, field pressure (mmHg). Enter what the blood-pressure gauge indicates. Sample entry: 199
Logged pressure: 196
